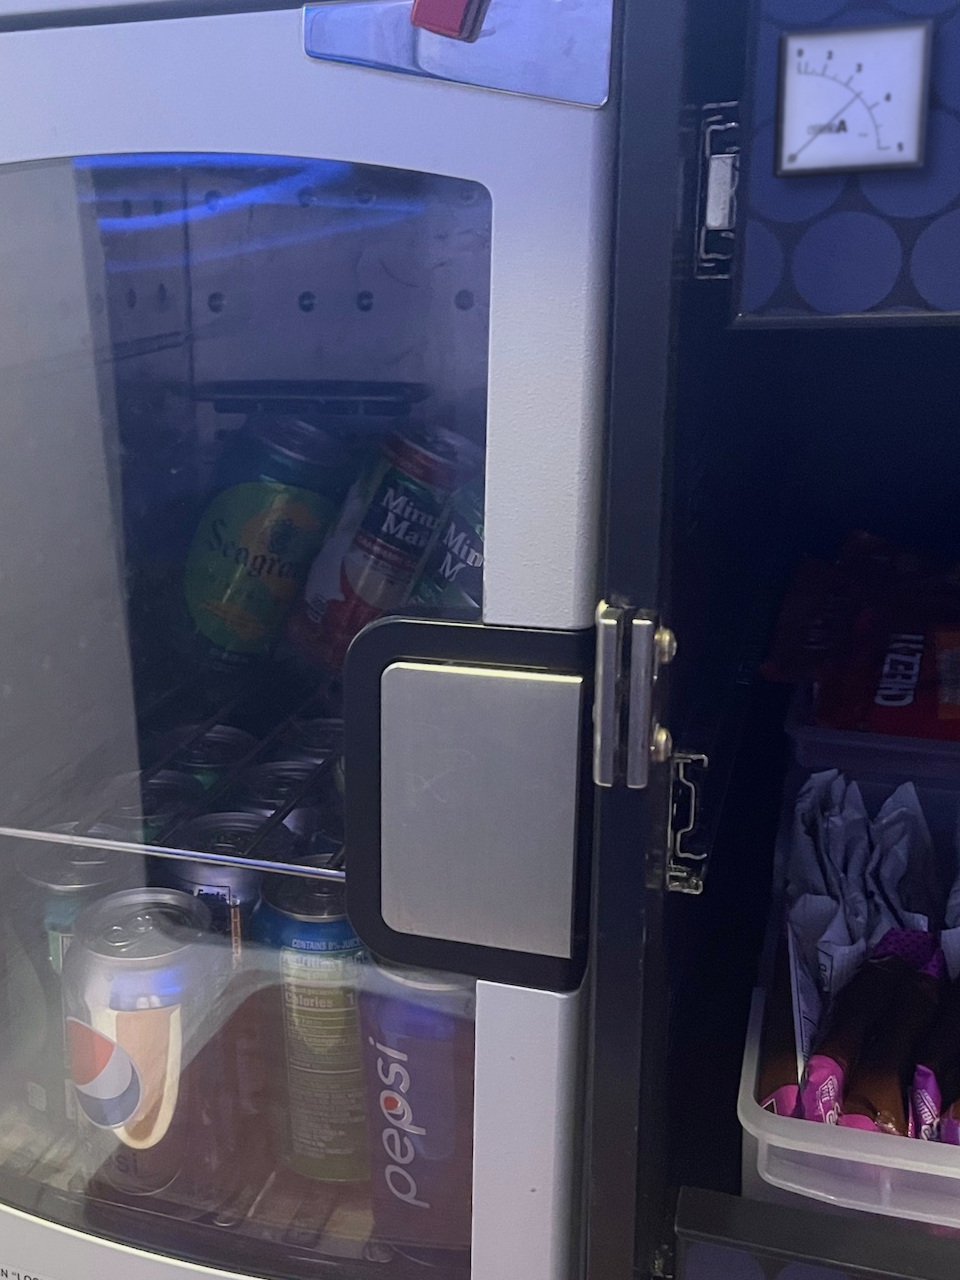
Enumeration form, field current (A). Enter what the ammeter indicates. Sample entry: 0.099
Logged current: 3.5
